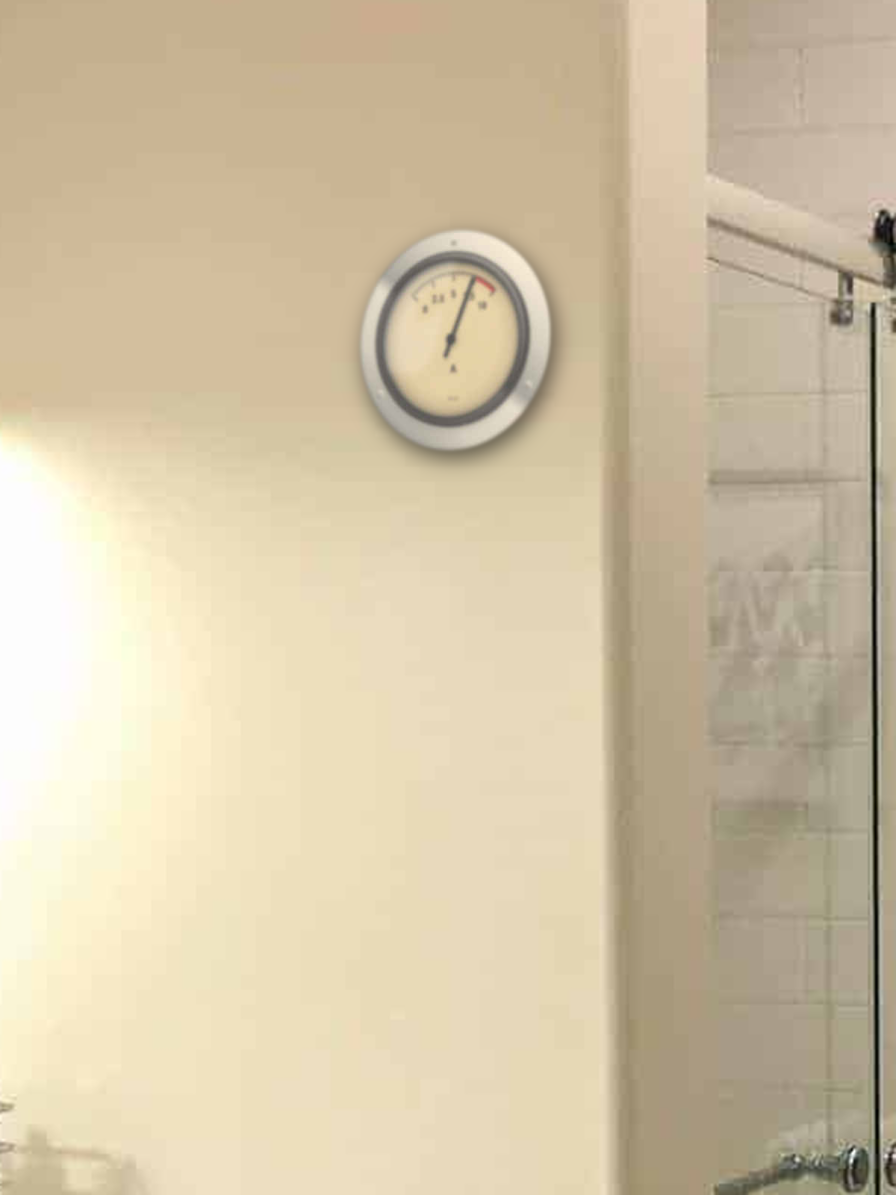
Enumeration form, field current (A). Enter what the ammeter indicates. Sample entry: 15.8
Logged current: 7.5
